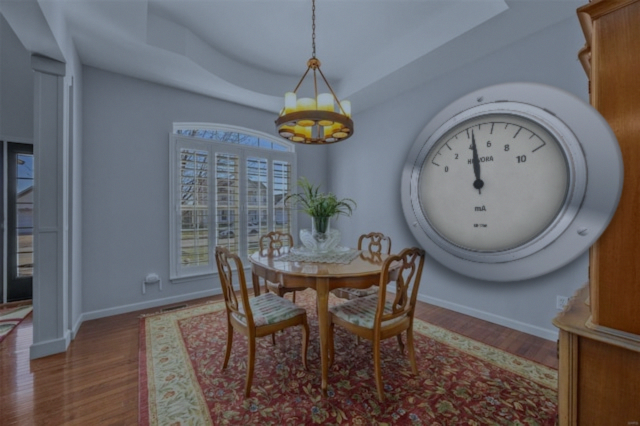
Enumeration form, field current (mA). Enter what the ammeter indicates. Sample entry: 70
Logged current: 4.5
